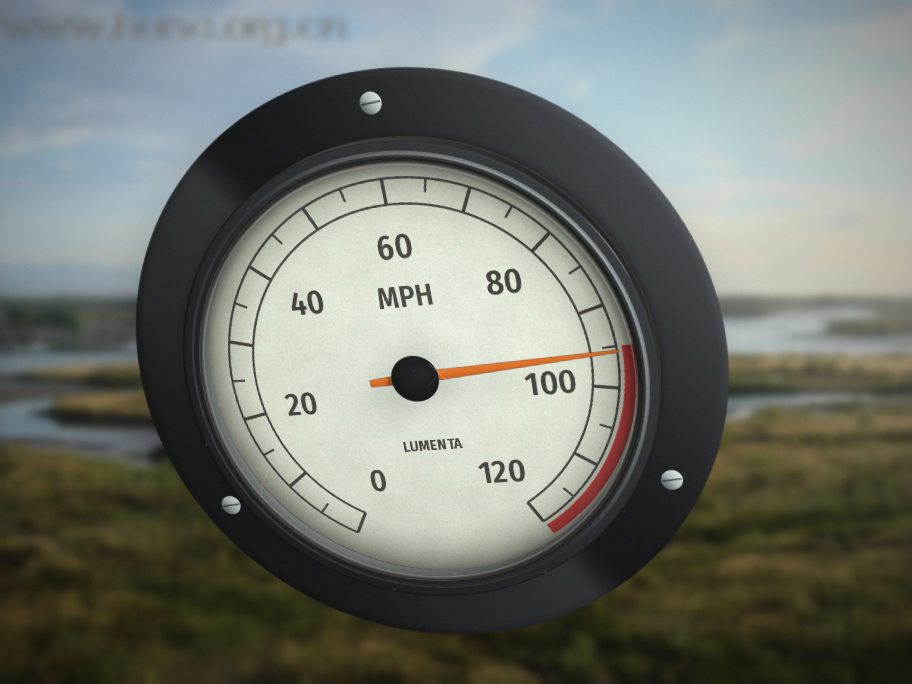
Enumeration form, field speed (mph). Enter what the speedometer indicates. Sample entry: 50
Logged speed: 95
